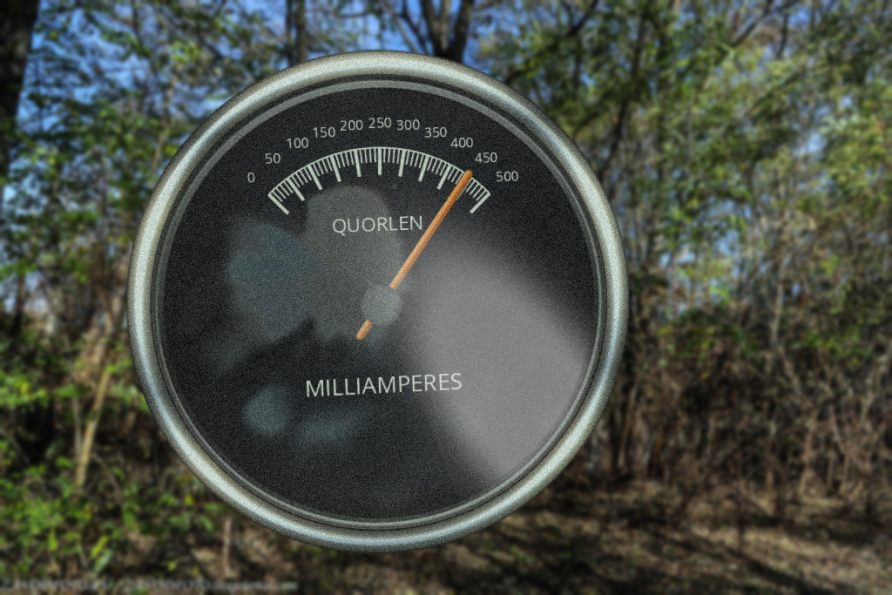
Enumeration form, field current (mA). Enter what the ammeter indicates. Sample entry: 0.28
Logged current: 440
